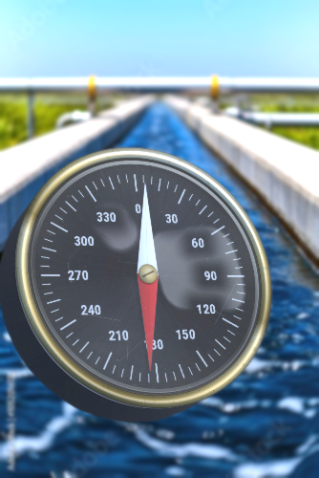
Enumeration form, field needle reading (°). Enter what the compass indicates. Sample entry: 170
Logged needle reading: 185
